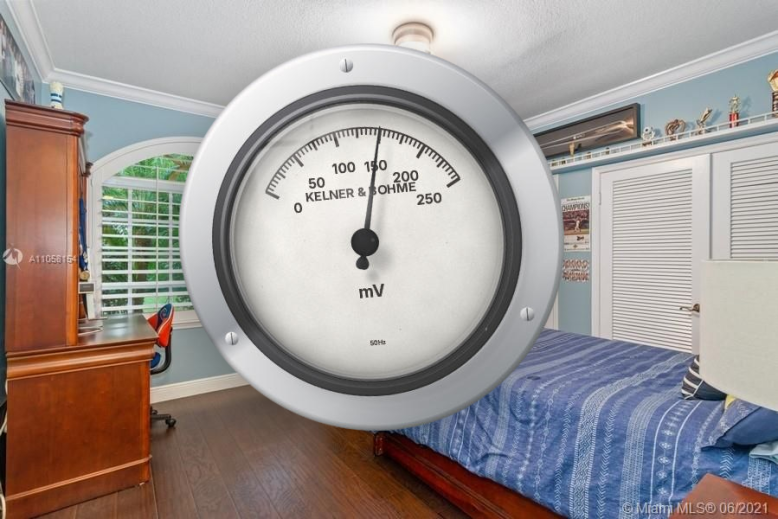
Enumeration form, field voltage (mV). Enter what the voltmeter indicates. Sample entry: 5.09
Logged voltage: 150
